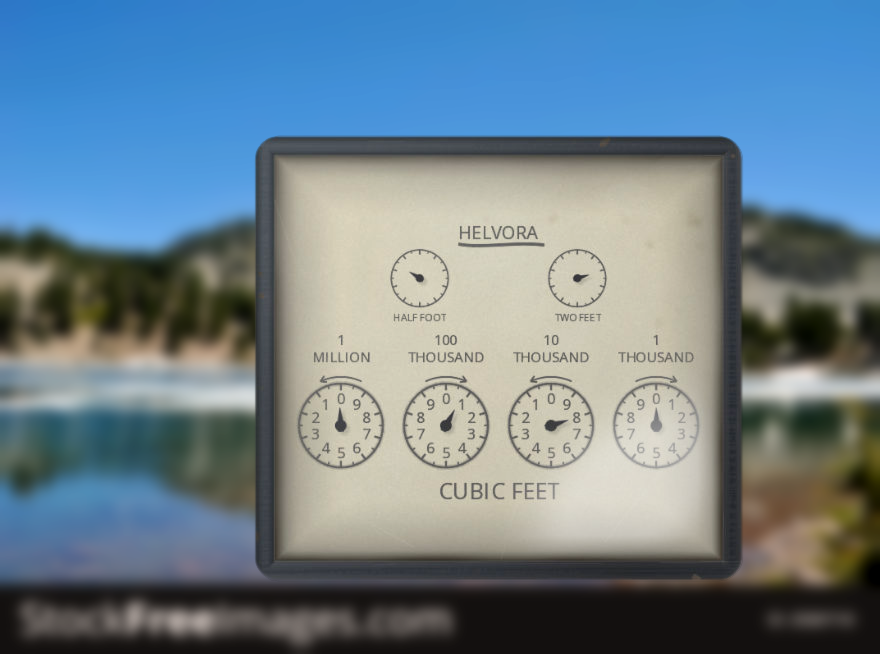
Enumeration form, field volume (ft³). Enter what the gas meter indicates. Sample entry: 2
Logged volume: 8000
